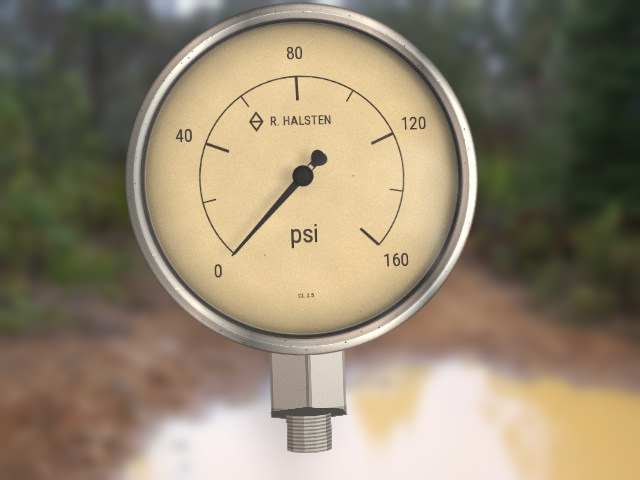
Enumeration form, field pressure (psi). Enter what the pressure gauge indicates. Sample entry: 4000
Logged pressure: 0
